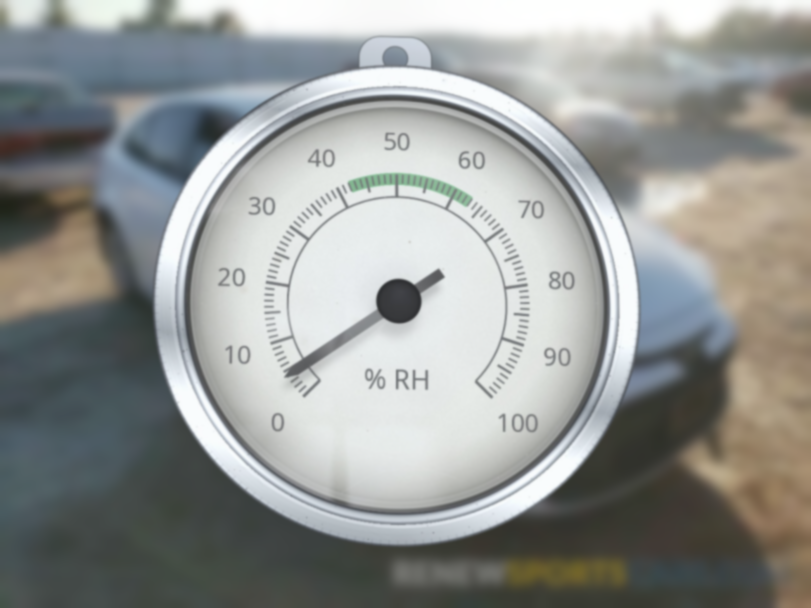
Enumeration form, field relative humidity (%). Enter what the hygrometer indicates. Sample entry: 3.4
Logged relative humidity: 4
